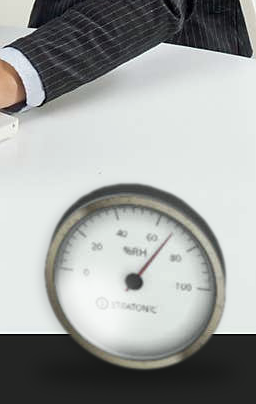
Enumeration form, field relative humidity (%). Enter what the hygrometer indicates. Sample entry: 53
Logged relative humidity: 68
